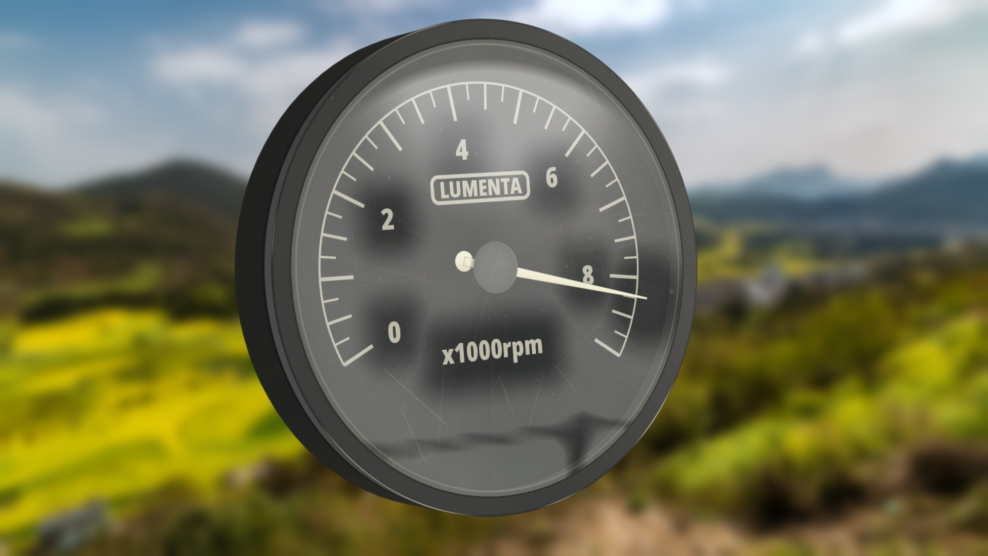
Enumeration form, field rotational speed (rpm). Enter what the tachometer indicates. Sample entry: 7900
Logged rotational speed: 8250
